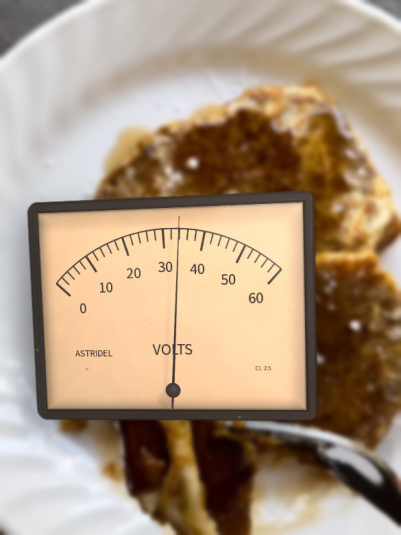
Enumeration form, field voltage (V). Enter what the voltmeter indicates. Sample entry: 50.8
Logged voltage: 34
